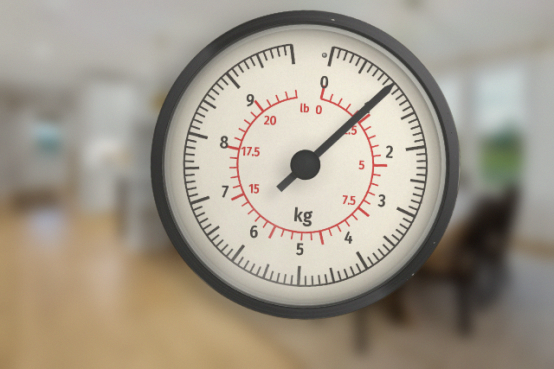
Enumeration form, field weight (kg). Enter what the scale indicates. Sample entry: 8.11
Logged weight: 1
